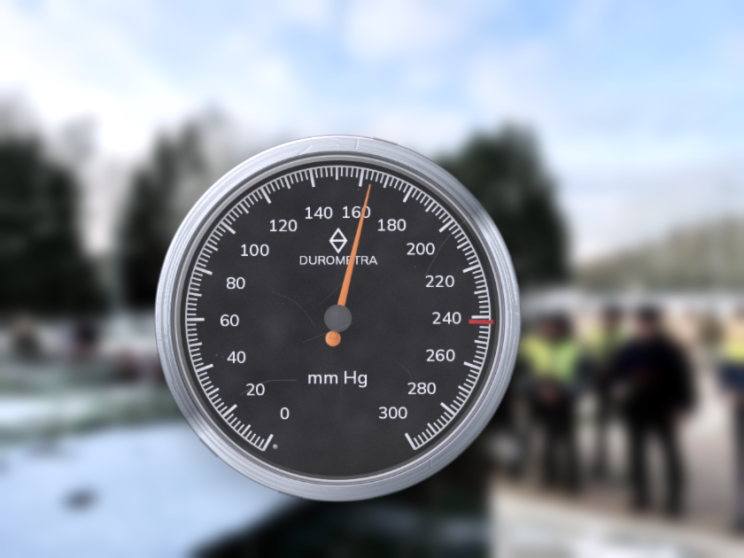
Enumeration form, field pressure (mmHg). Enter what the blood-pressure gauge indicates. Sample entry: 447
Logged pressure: 164
